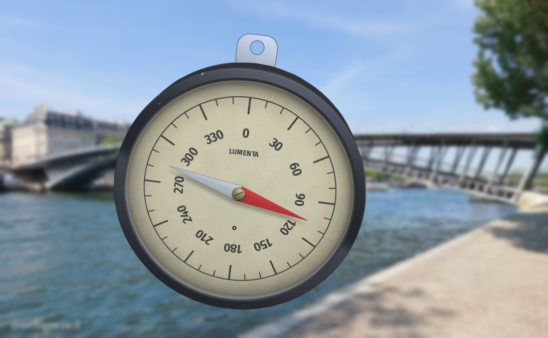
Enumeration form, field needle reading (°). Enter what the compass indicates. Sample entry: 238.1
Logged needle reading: 105
